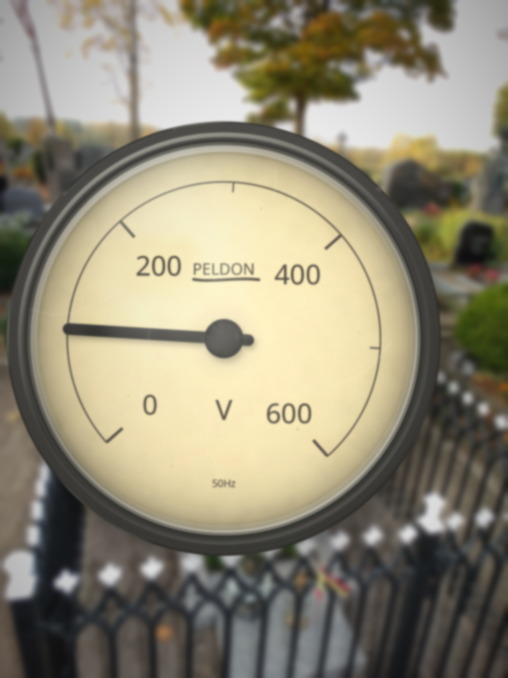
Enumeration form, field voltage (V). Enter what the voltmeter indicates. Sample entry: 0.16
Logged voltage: 100
